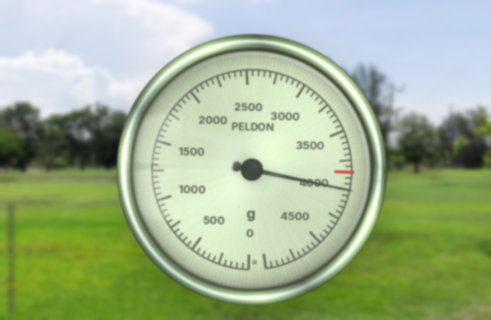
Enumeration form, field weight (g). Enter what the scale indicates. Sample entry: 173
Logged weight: 4000
